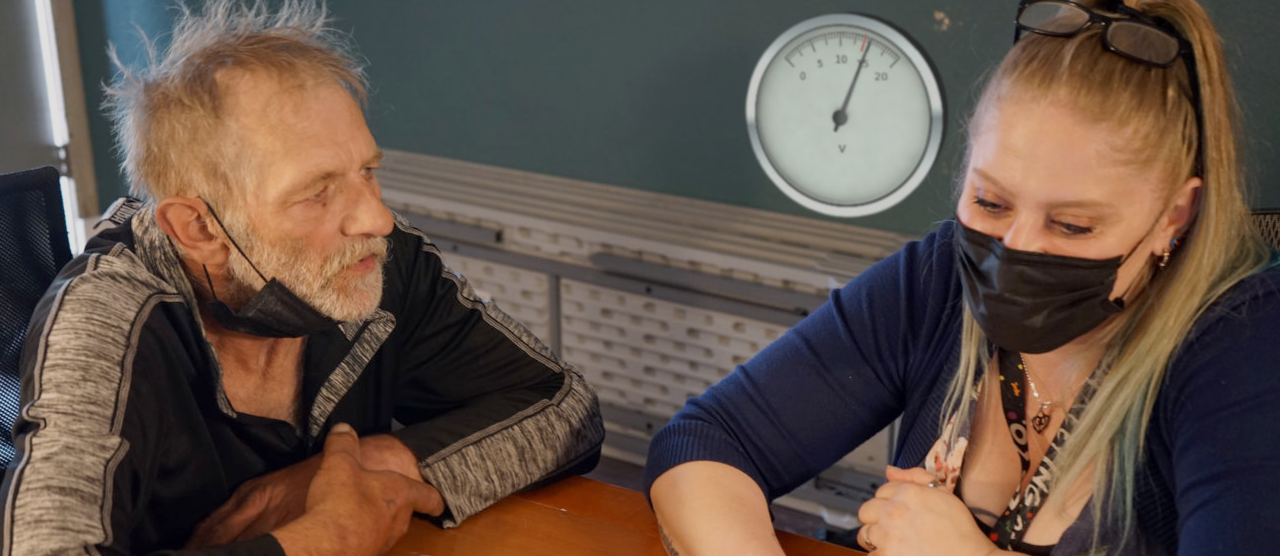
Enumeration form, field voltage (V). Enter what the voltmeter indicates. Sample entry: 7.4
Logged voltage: 15
